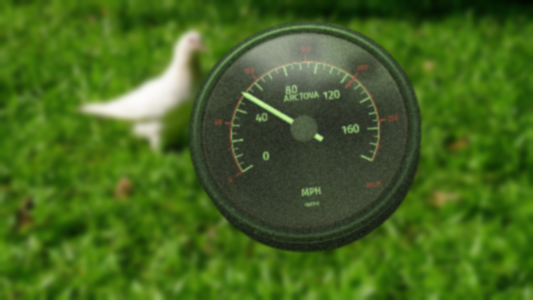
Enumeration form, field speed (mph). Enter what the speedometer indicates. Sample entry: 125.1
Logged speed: 50
